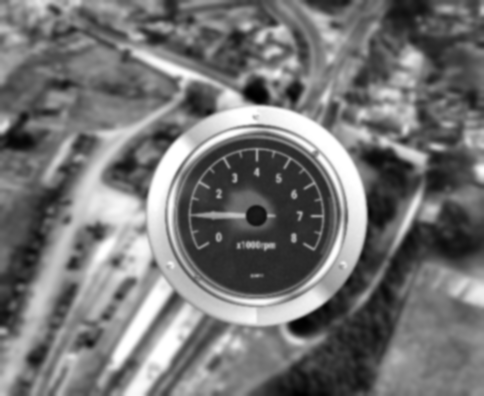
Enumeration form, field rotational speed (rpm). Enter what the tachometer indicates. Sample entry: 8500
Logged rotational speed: 1000
